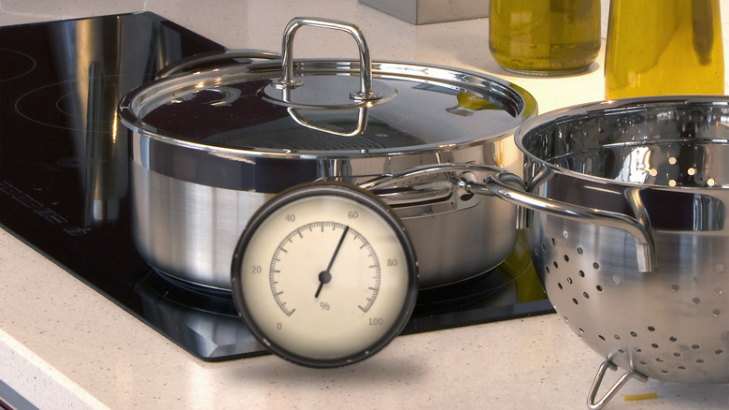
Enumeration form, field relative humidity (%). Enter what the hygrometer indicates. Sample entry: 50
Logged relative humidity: 60
